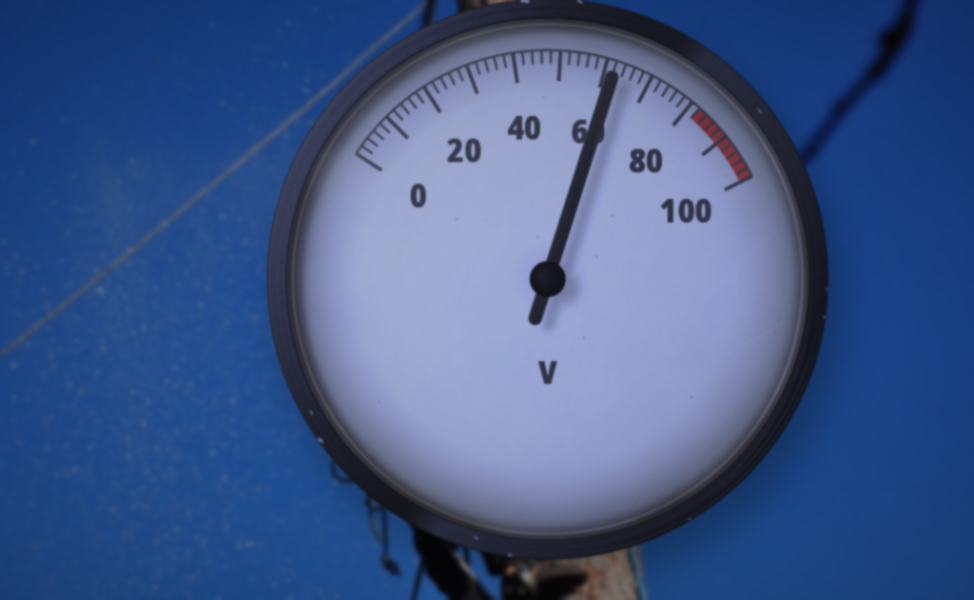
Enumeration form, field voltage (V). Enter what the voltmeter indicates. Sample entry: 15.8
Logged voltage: 62
